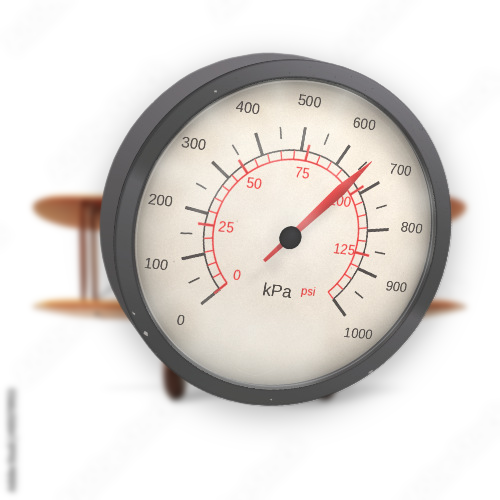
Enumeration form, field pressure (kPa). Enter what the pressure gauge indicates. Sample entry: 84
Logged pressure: 650
